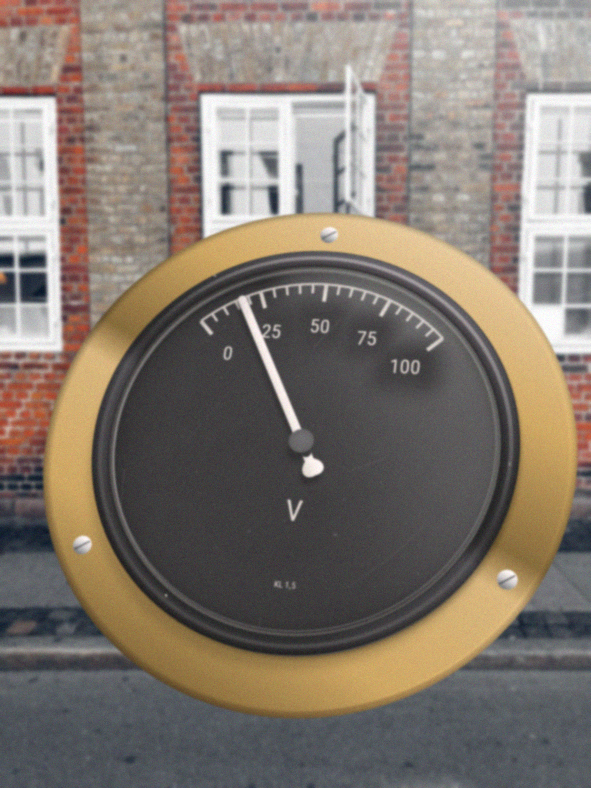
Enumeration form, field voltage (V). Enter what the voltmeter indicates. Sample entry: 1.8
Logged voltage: 17.5
